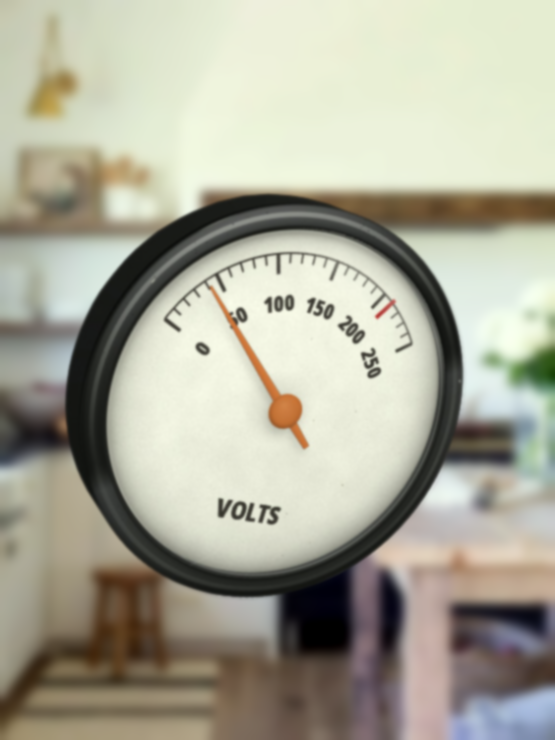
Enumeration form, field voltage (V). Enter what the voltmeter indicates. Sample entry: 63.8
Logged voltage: 40
